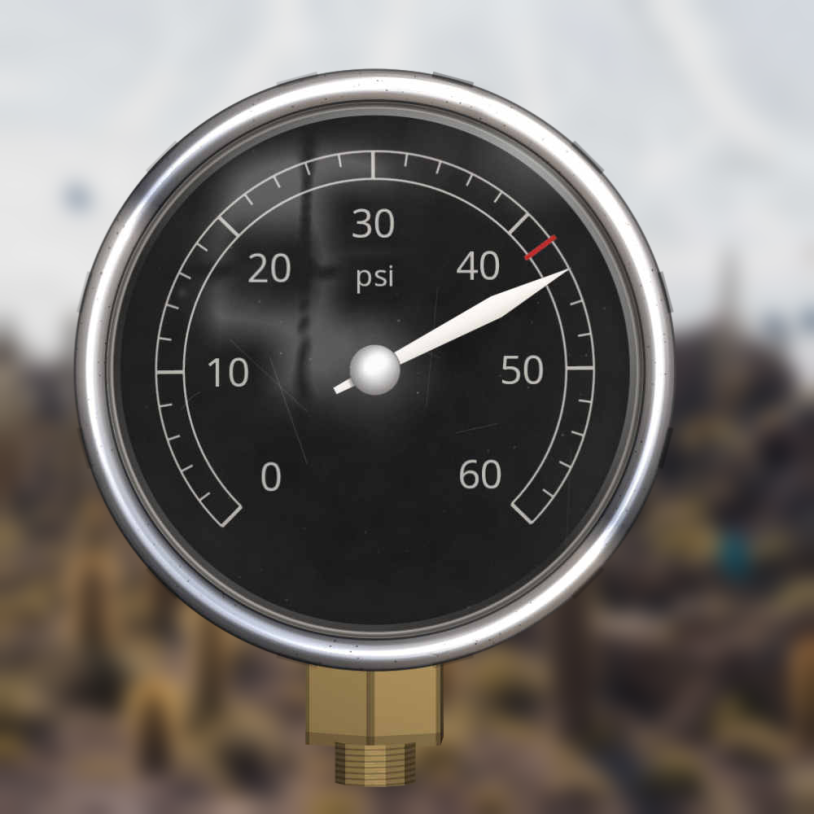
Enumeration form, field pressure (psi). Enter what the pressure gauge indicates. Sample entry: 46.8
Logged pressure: 44
